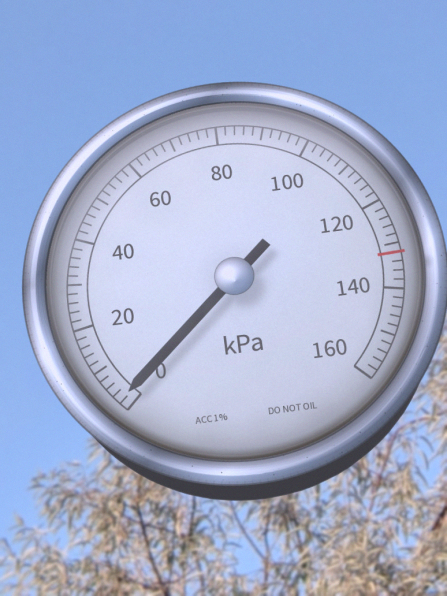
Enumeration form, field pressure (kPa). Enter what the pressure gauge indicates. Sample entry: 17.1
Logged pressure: 2
